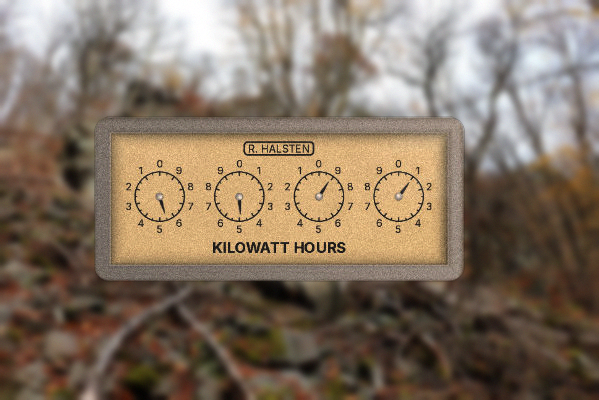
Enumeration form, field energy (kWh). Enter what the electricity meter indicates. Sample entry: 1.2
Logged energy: 5491
